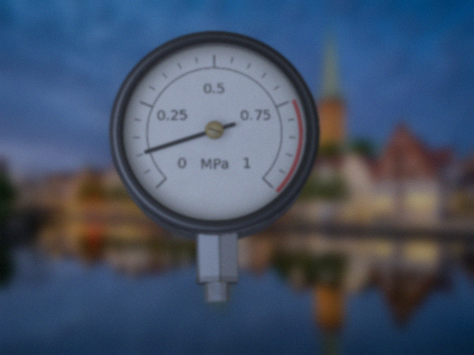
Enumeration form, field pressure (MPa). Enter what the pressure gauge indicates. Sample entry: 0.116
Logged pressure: 0.1
